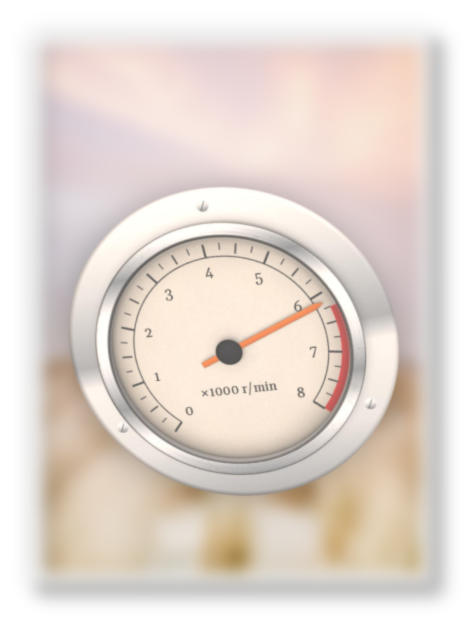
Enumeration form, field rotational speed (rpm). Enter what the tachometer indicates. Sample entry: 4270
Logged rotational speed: 6125
